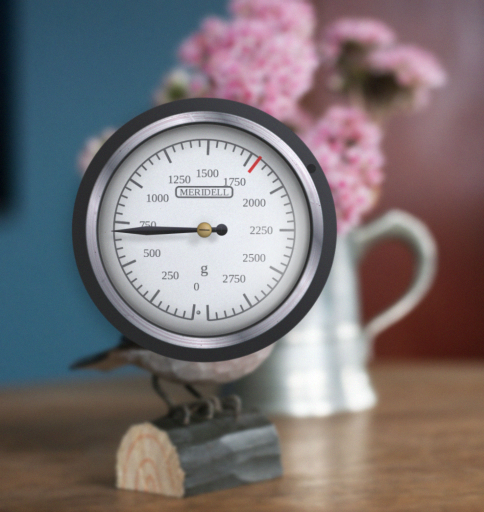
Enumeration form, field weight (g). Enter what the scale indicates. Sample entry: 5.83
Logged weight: 700
